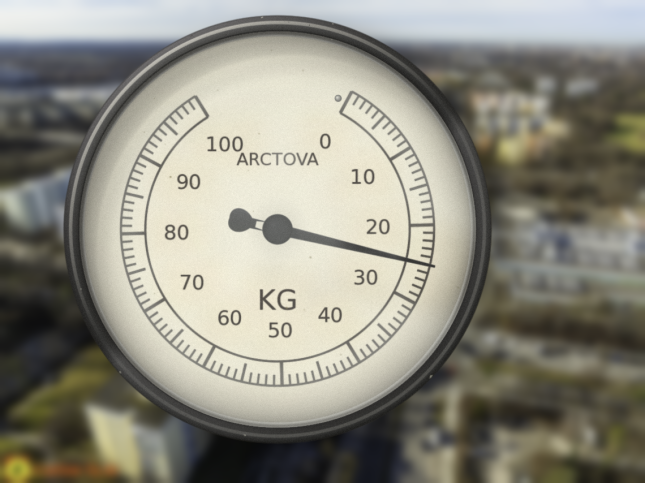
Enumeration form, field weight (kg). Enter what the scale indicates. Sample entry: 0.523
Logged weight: 25
